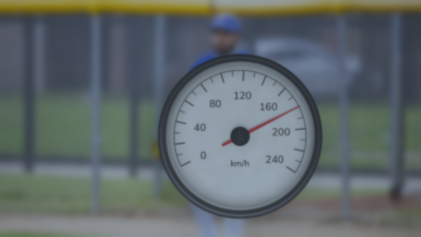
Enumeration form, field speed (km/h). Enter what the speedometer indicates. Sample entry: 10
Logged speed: 180
